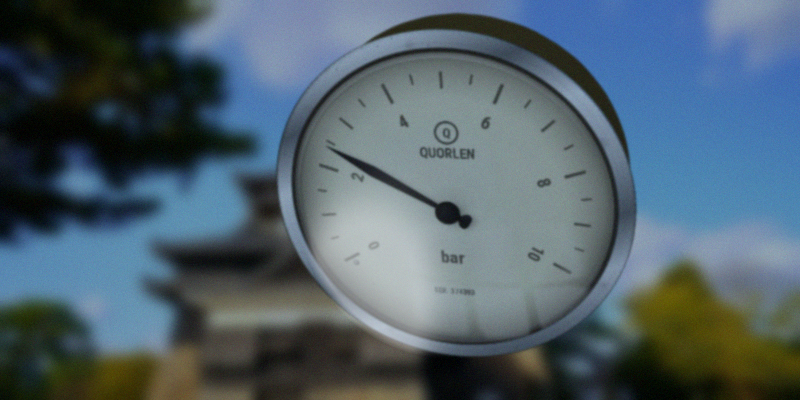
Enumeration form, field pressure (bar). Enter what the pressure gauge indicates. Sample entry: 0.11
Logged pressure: 2.5
